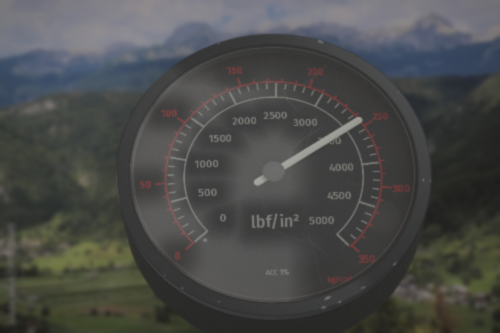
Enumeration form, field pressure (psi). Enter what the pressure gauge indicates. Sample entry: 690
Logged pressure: 3500
